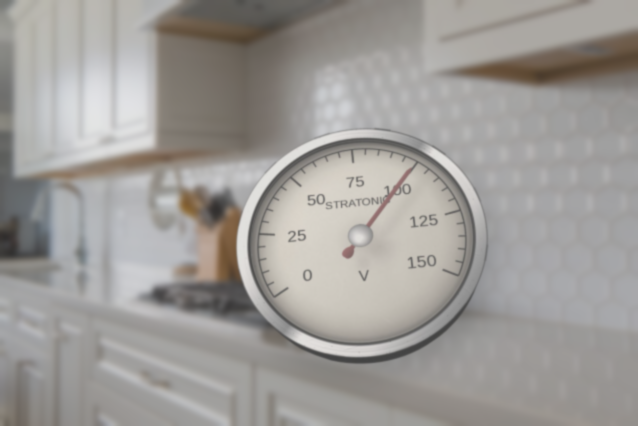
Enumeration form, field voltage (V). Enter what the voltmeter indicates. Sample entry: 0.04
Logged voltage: 100
